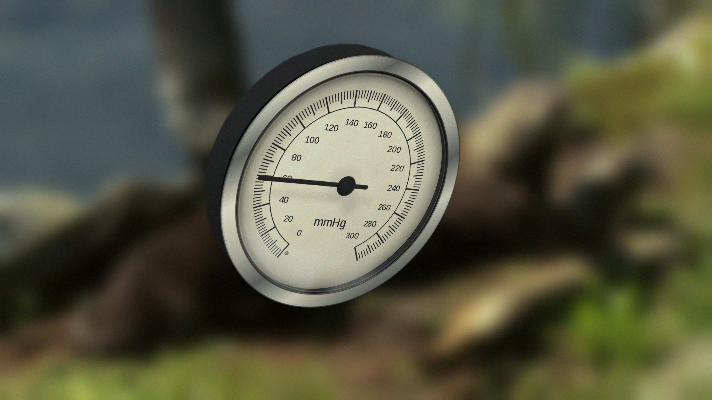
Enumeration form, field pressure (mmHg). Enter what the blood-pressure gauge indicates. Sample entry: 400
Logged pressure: 60
